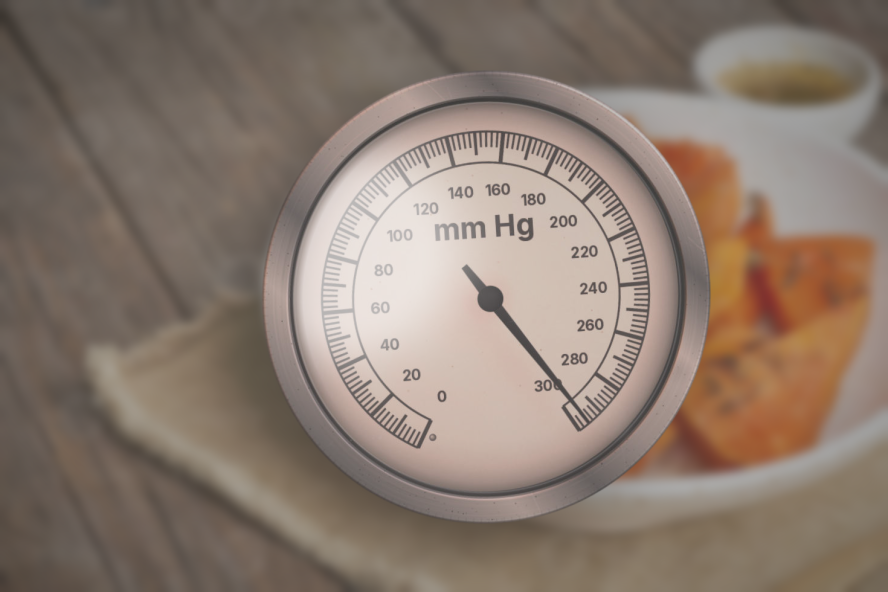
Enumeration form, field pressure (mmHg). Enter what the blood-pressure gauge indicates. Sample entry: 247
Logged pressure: 296
